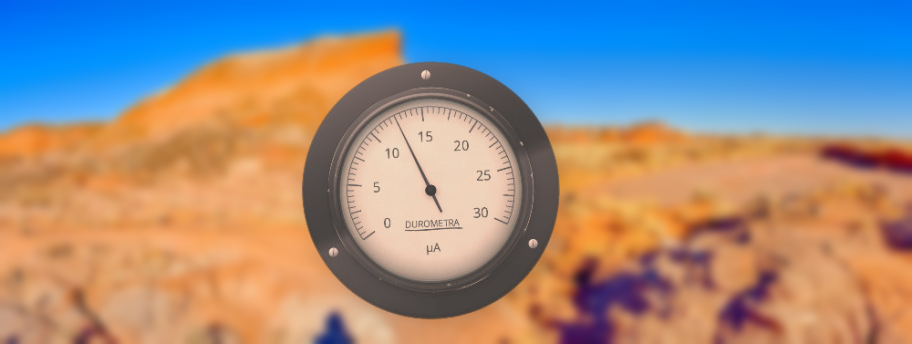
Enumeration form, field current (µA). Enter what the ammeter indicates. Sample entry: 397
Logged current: 12.5
